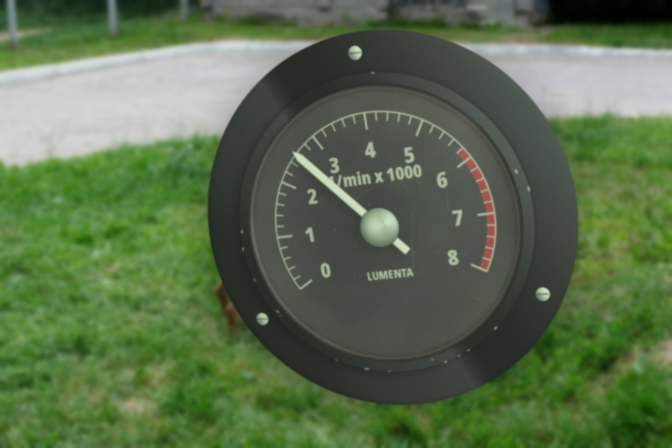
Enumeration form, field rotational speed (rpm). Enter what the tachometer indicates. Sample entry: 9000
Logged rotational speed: 2600
